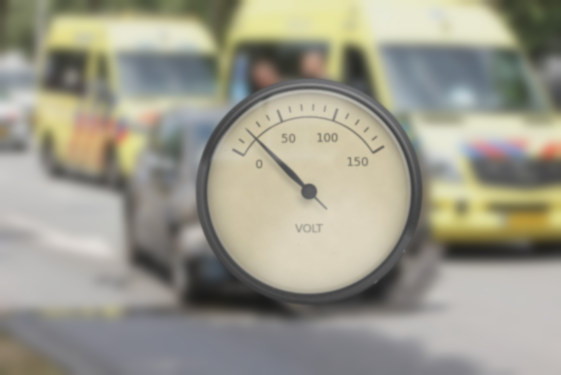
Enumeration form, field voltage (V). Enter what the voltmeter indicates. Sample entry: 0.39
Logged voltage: 20
